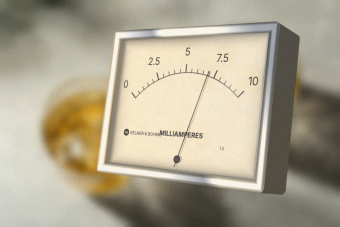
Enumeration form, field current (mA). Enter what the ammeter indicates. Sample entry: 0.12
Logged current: 7
